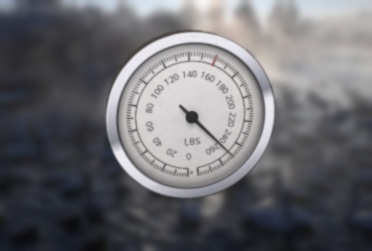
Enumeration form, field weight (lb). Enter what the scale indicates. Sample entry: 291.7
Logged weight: 250
